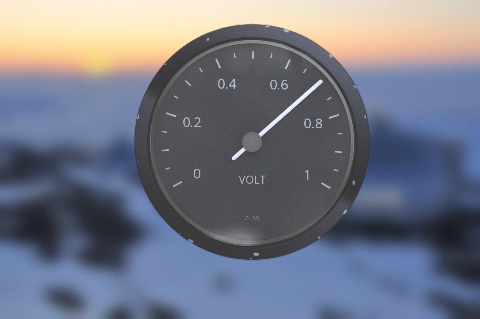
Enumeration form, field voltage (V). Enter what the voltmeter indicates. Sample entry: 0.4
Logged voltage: 0.7
